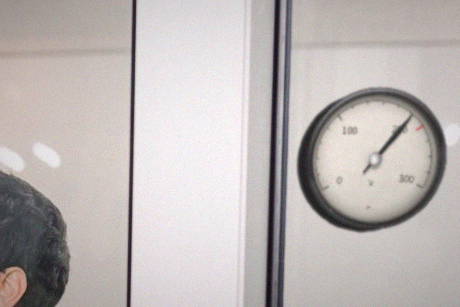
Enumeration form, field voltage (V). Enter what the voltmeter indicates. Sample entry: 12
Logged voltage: 200
